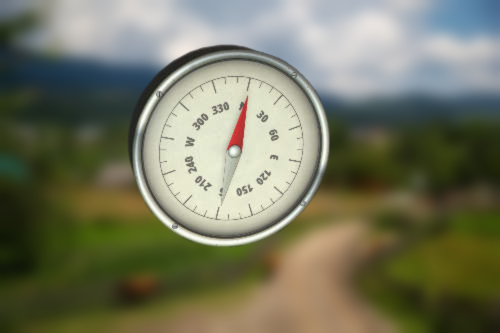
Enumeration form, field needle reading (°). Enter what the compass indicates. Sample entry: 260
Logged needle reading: 0
